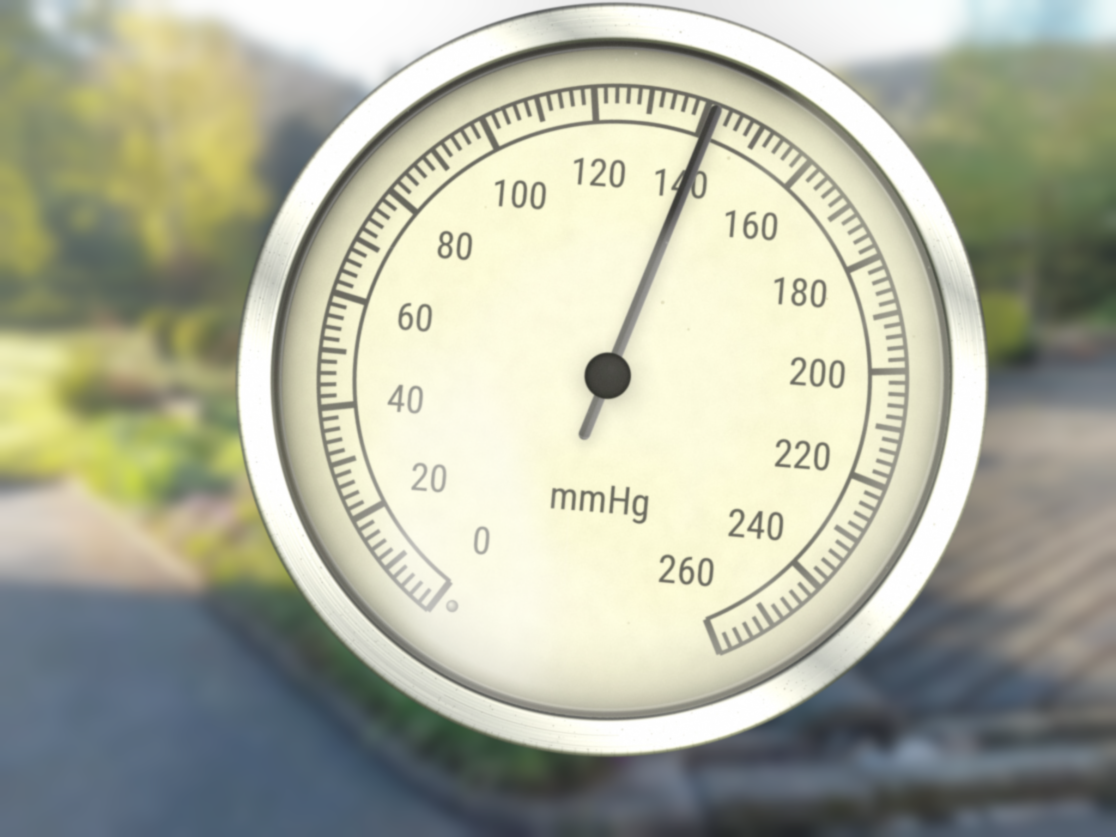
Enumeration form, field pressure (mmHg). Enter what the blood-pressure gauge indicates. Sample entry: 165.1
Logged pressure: 142
